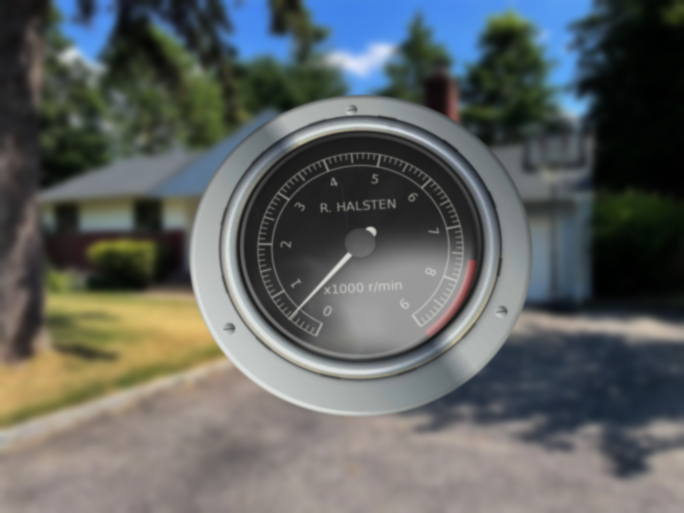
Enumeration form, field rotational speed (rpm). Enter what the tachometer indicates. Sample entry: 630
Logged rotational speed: 500
